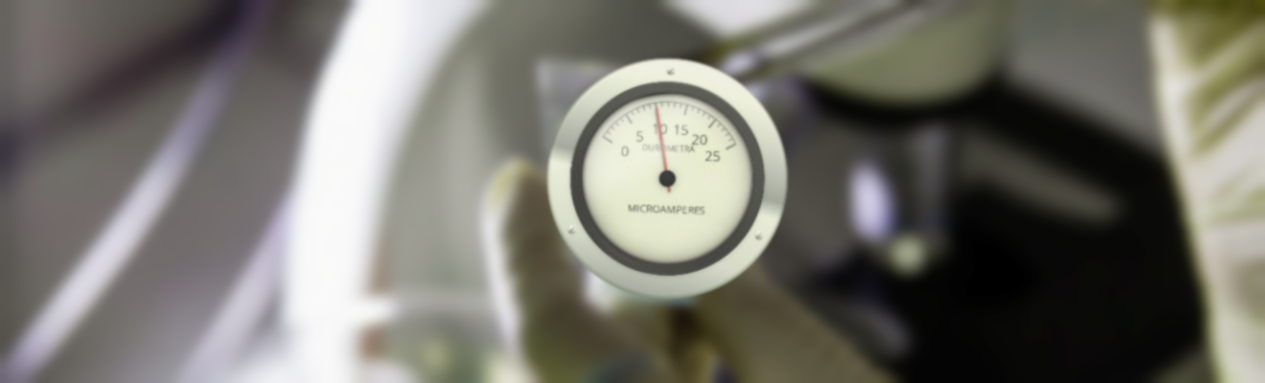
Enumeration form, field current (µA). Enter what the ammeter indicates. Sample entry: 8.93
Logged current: 10
